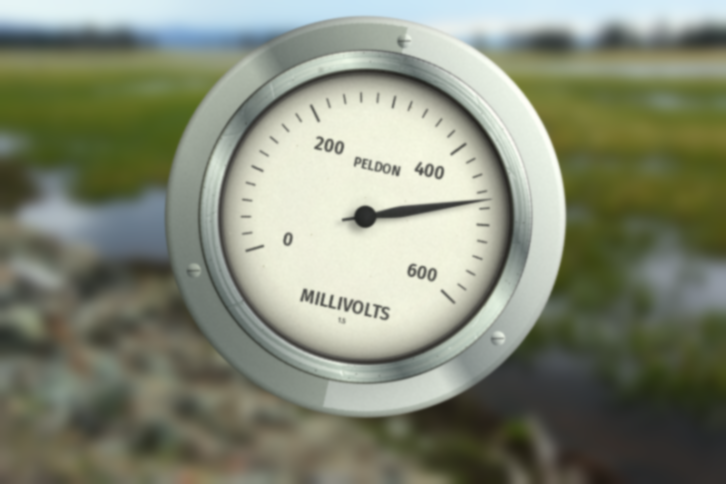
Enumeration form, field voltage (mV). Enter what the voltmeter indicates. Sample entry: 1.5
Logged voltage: 470
